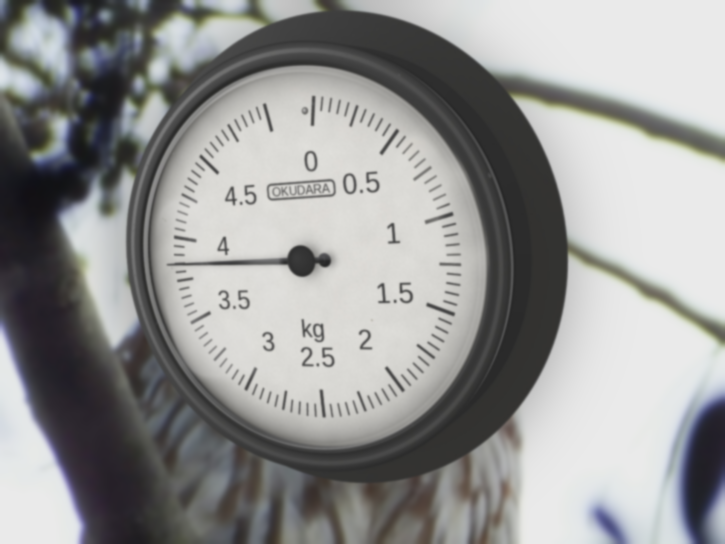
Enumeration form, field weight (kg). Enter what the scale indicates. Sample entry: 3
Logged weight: 3.85
